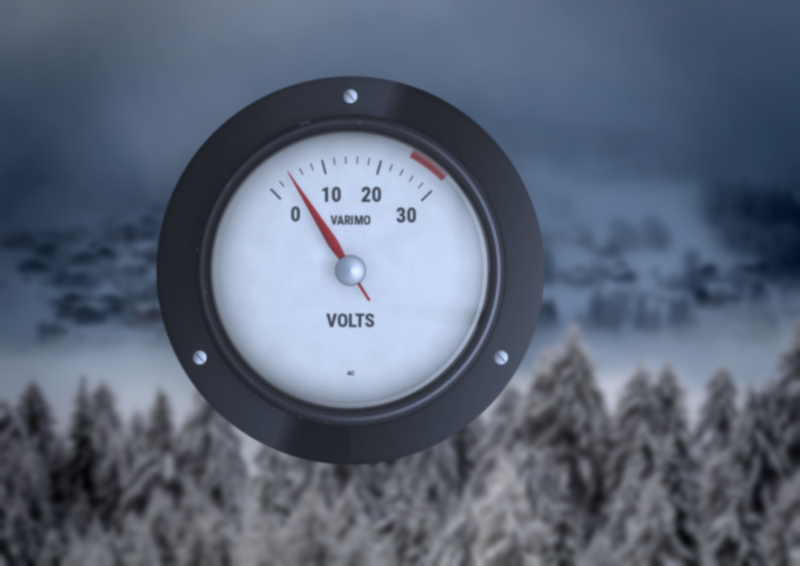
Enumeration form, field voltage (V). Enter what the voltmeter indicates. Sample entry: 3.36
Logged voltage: 4
